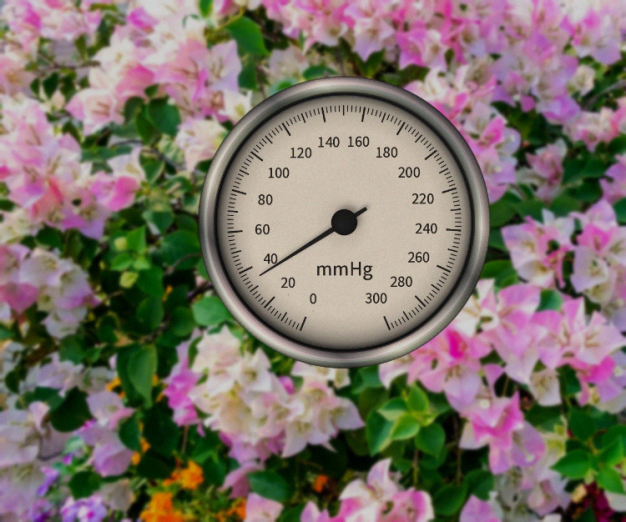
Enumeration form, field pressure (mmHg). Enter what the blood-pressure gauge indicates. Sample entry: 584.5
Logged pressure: 34
